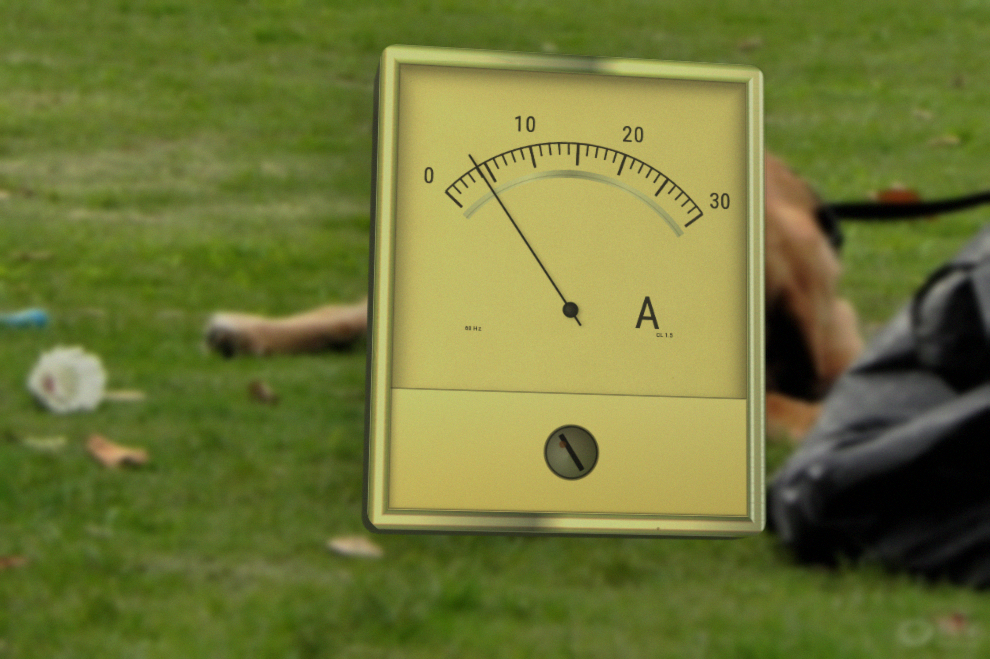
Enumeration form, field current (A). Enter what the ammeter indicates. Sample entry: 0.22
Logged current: 4
